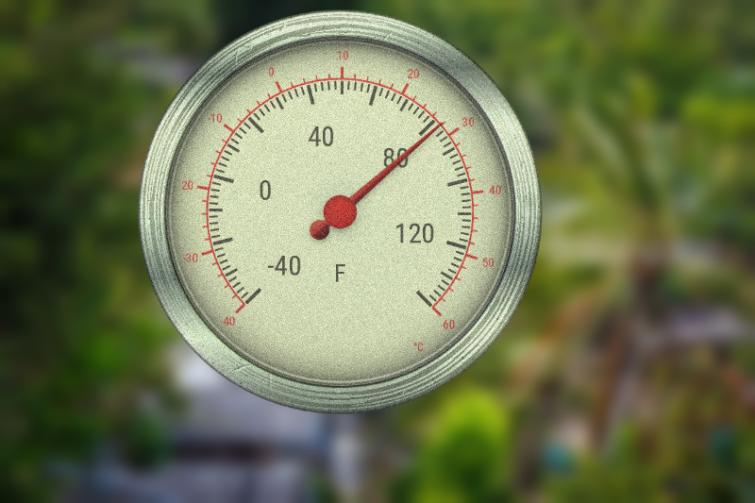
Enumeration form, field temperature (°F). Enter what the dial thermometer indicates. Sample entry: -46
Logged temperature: 82
